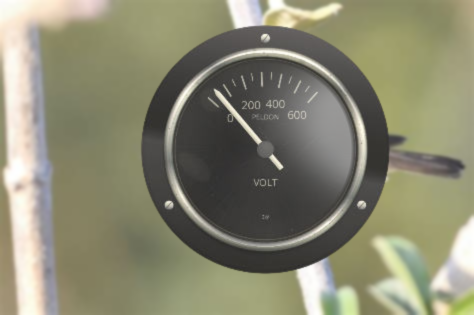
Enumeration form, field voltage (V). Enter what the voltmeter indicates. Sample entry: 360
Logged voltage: 50
